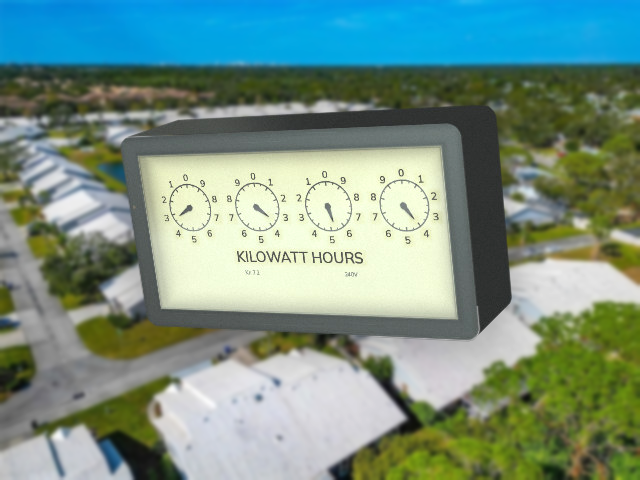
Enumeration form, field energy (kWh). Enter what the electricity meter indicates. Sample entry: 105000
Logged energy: 3354
